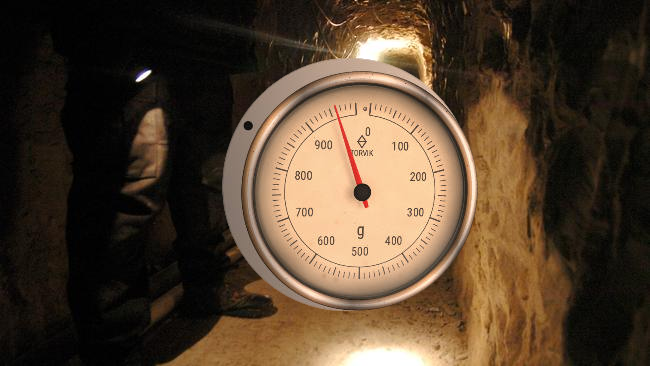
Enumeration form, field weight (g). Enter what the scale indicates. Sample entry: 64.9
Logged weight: 960
